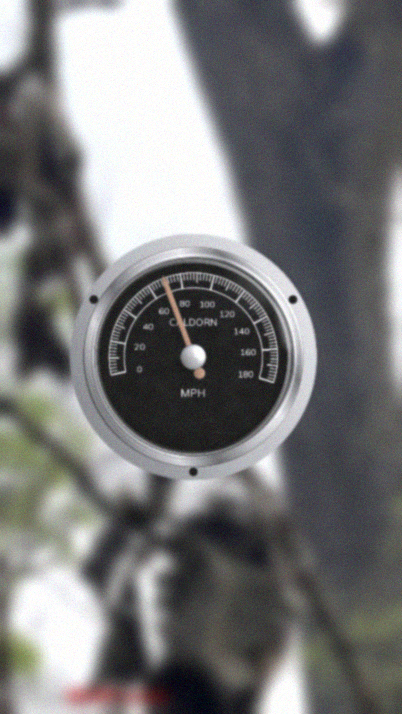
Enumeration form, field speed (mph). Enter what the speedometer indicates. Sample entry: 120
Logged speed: 70
